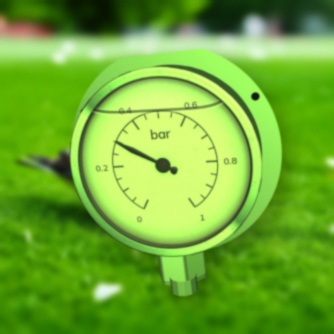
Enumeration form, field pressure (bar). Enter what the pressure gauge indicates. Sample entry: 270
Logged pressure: 0.3
